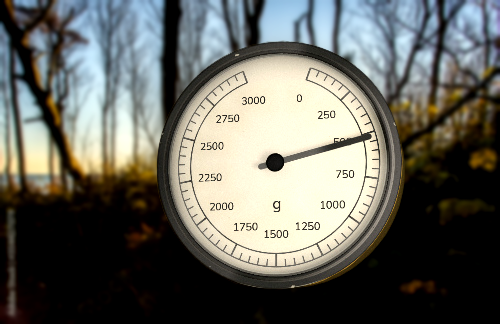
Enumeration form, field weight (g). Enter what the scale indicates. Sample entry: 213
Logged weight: 525
